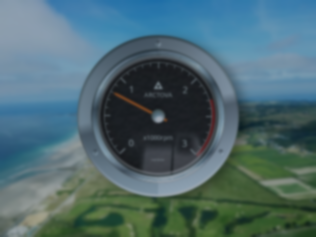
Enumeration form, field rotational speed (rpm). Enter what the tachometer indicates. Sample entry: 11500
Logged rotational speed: 800
